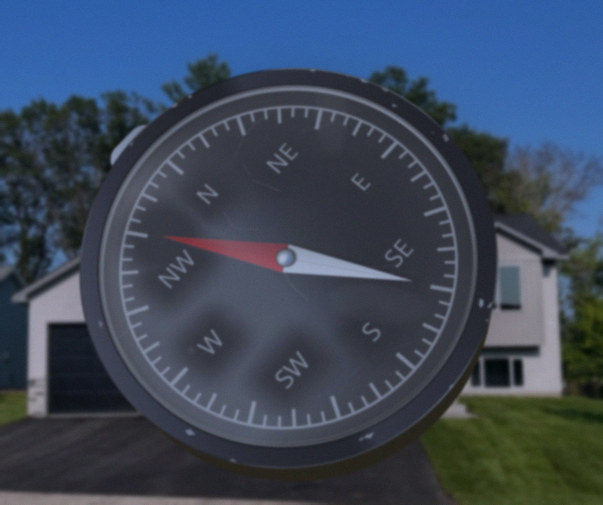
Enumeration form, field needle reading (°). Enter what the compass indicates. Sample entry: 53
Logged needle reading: 330
